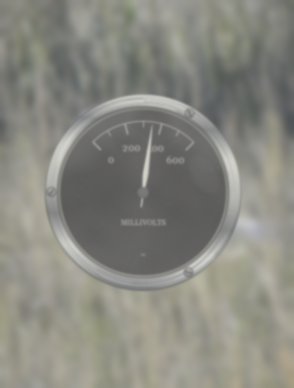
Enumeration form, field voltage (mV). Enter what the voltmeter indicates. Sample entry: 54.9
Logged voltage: 350
